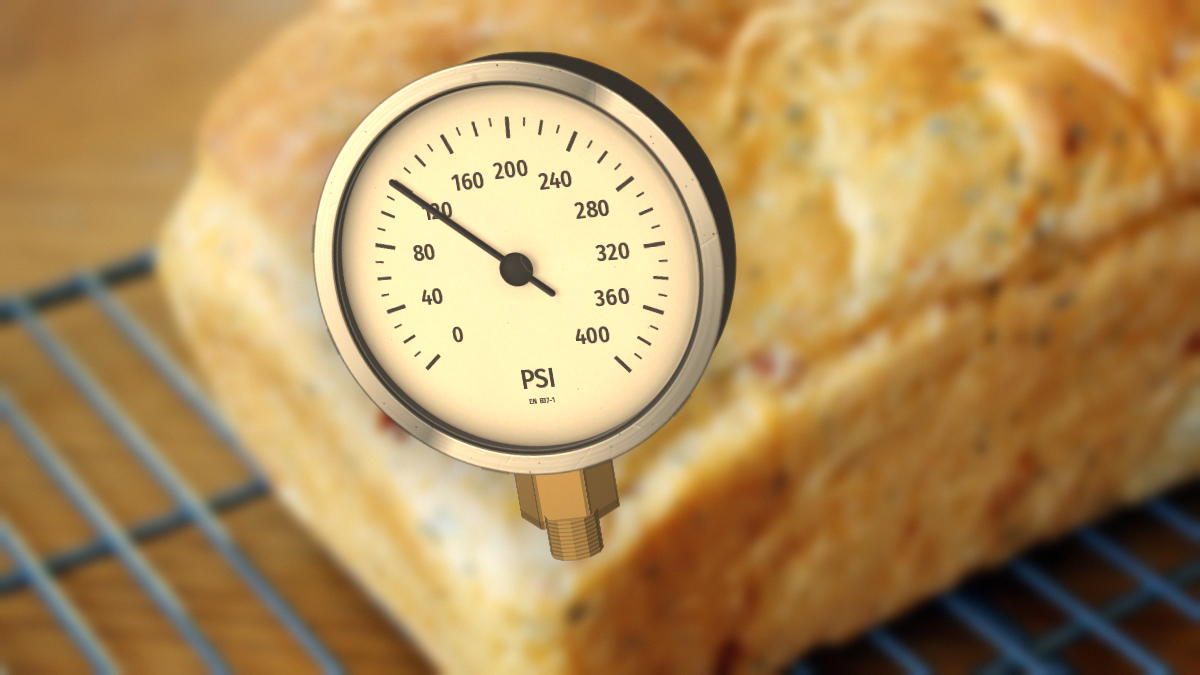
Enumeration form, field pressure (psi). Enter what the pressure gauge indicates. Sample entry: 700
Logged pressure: 120
